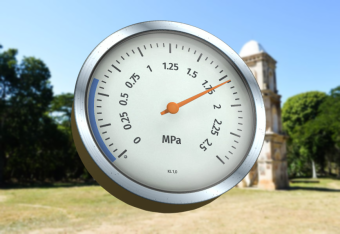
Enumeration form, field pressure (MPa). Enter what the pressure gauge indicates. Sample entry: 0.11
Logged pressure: 1.8
